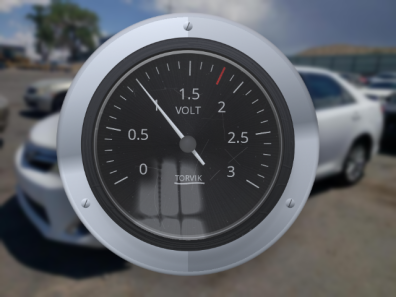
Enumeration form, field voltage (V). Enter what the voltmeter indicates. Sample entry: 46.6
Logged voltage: 1
